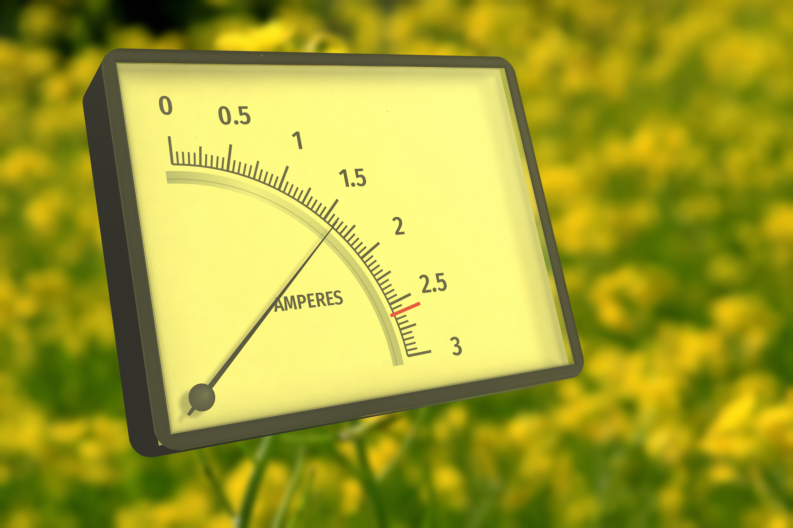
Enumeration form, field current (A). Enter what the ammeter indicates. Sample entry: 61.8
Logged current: 1.6
